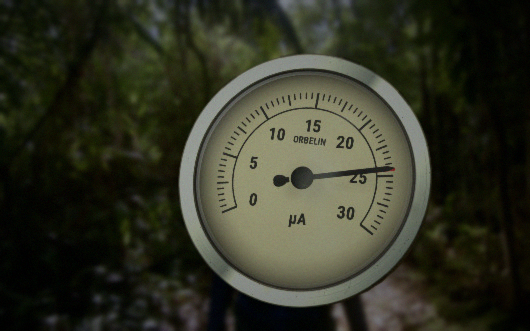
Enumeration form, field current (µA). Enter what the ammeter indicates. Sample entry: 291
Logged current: 24.5
